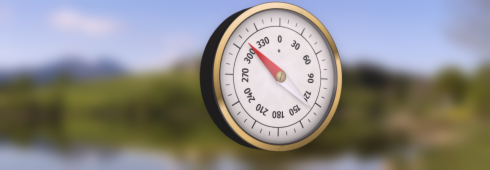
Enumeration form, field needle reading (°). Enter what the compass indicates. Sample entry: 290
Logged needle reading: 310
